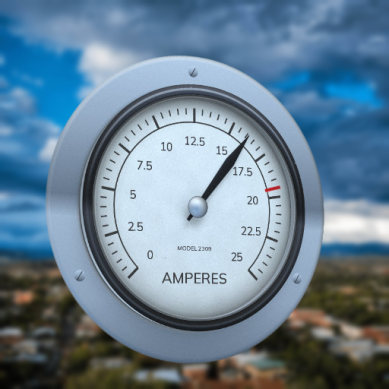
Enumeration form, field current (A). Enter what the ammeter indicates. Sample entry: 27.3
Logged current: 16
